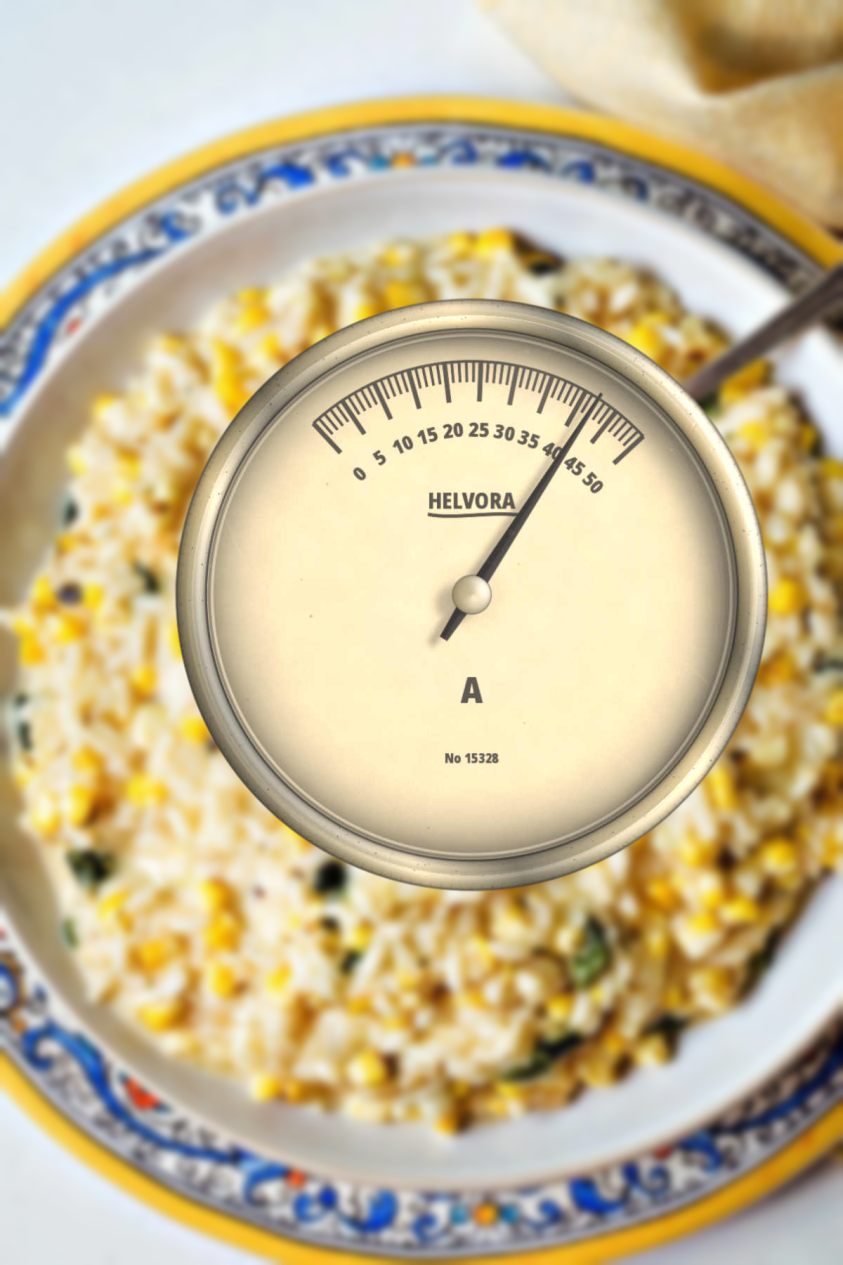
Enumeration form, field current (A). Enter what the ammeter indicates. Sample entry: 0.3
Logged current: 42
